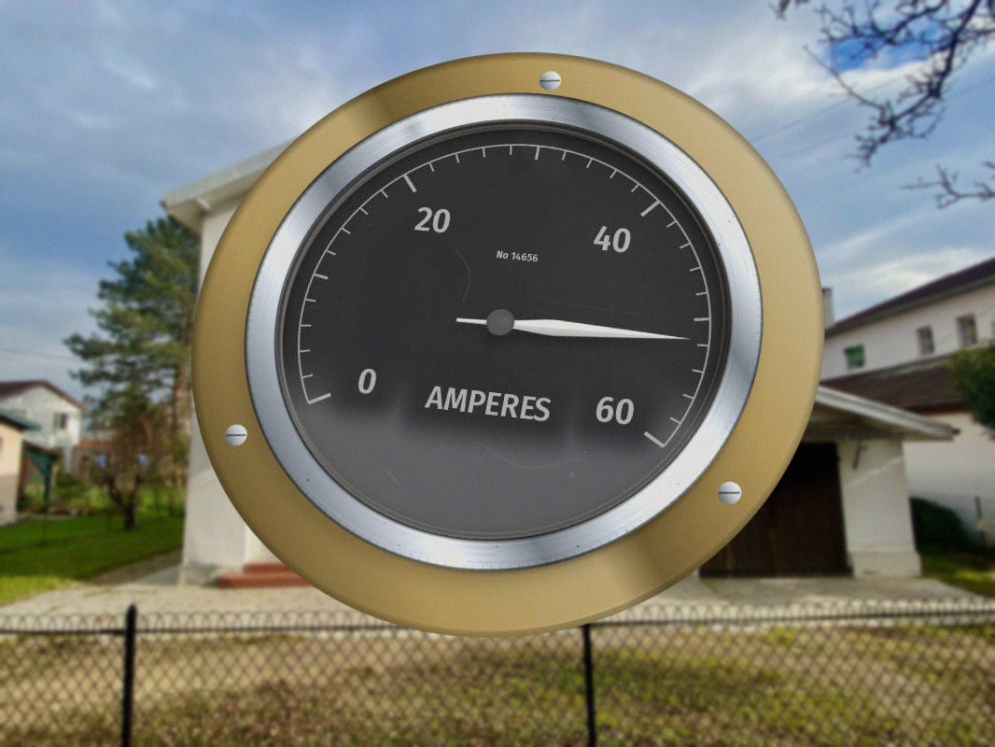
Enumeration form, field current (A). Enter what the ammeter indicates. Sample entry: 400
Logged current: 52
